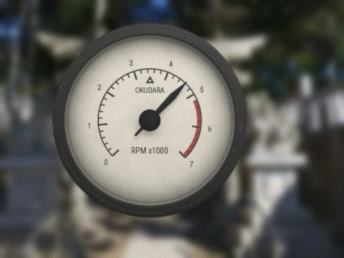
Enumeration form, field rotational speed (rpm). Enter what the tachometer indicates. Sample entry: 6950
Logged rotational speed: 4600
